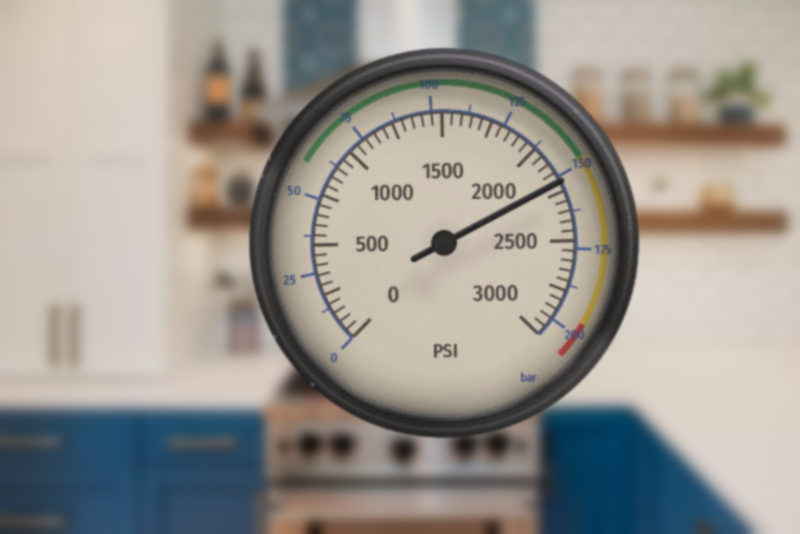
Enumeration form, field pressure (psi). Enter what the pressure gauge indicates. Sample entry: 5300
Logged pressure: 2200
